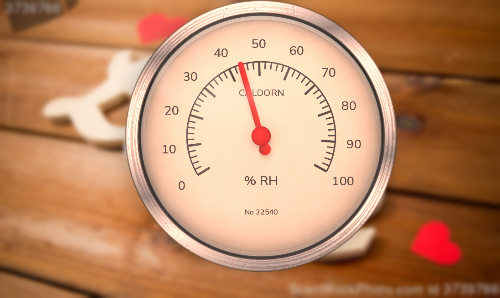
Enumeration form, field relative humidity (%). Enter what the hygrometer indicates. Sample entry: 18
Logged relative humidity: 44
